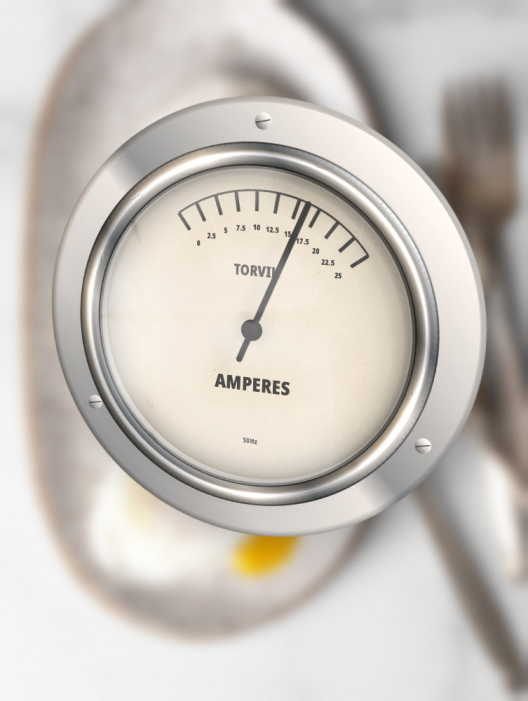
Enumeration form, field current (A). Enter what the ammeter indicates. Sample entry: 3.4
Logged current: 16.25
